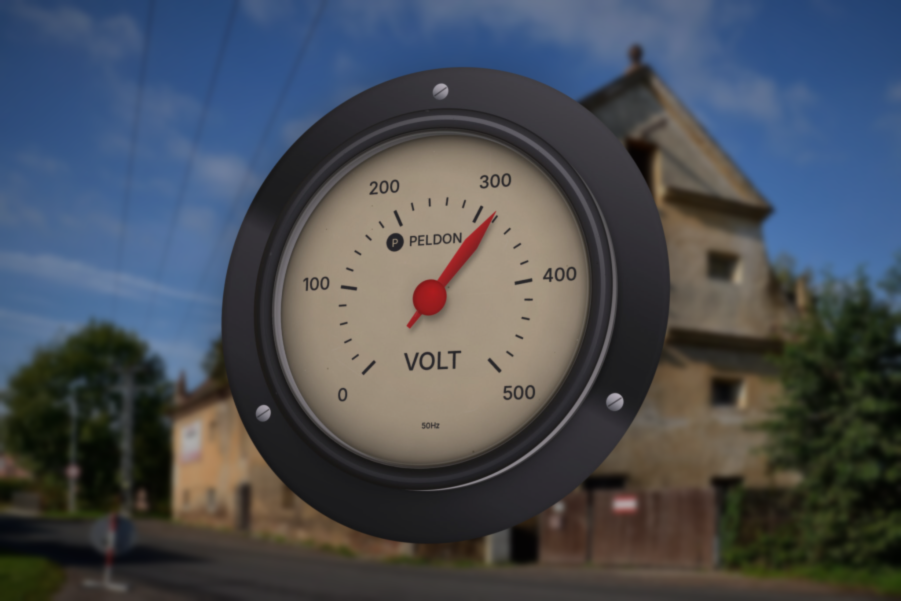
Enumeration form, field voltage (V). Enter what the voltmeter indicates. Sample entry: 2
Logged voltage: 320
